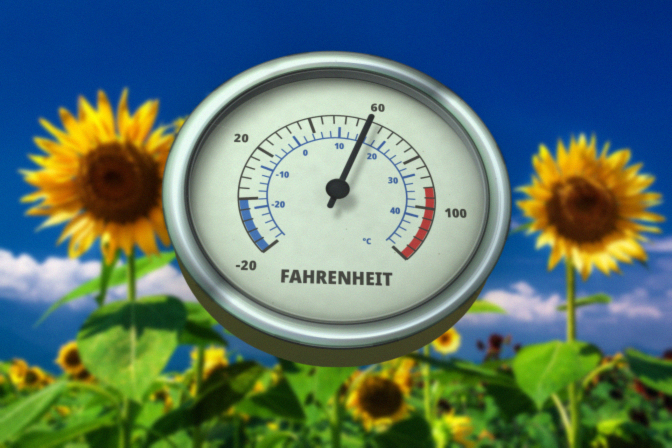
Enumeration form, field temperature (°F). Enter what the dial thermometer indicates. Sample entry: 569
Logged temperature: 60
